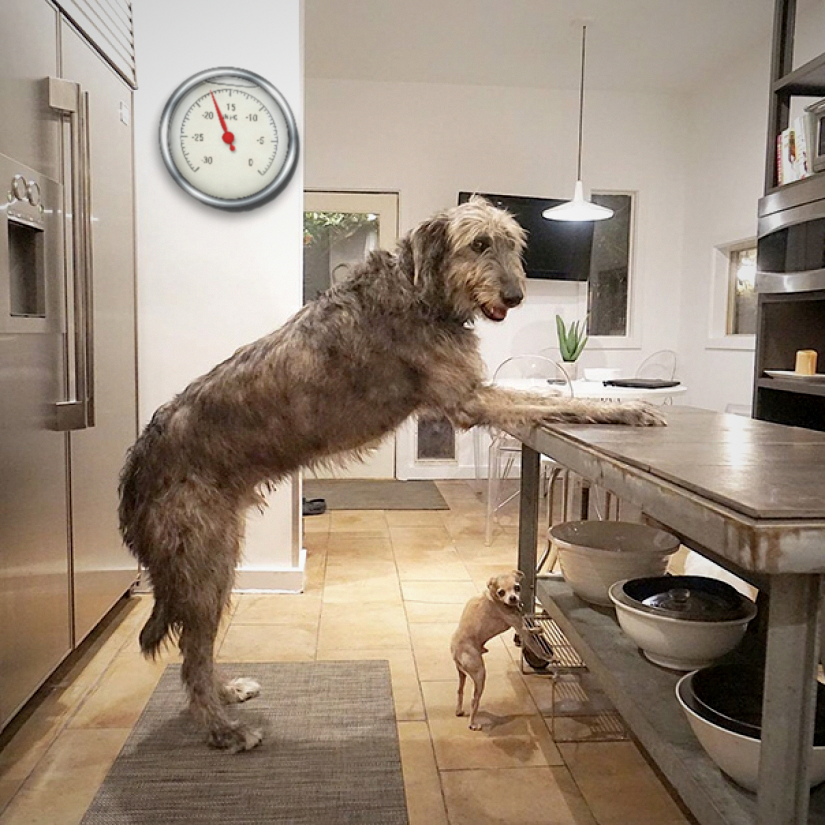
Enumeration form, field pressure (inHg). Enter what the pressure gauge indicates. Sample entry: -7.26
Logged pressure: -17.5
